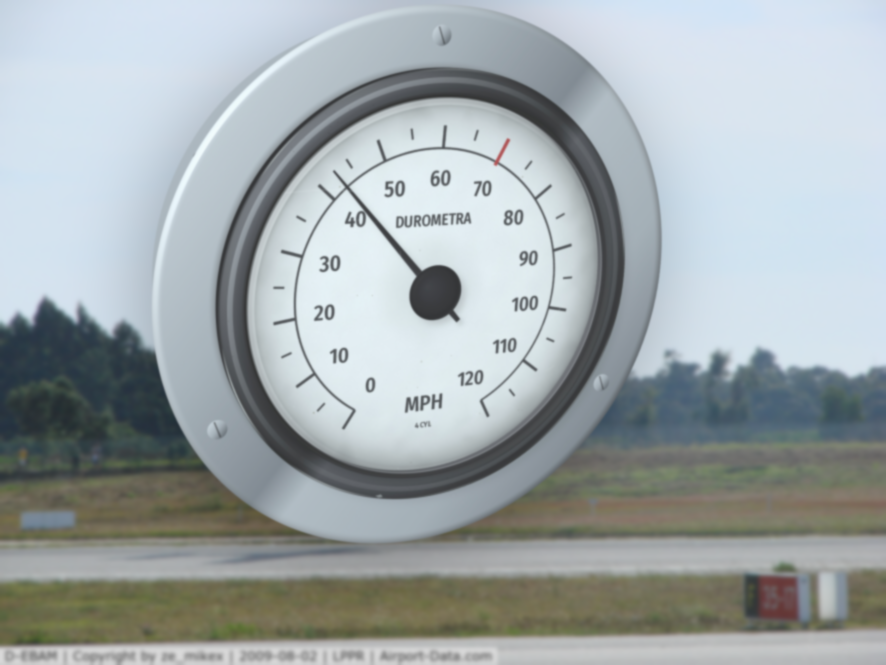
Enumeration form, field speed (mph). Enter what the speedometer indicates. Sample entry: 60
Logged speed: 42.5
